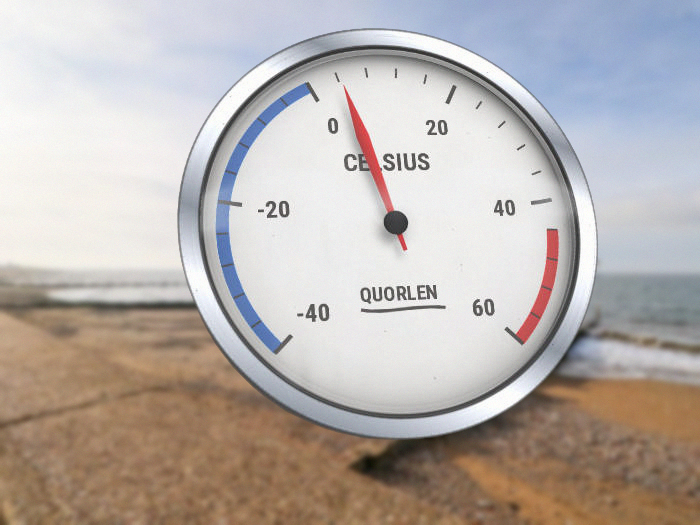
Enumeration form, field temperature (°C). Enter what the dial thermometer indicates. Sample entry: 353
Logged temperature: 4
